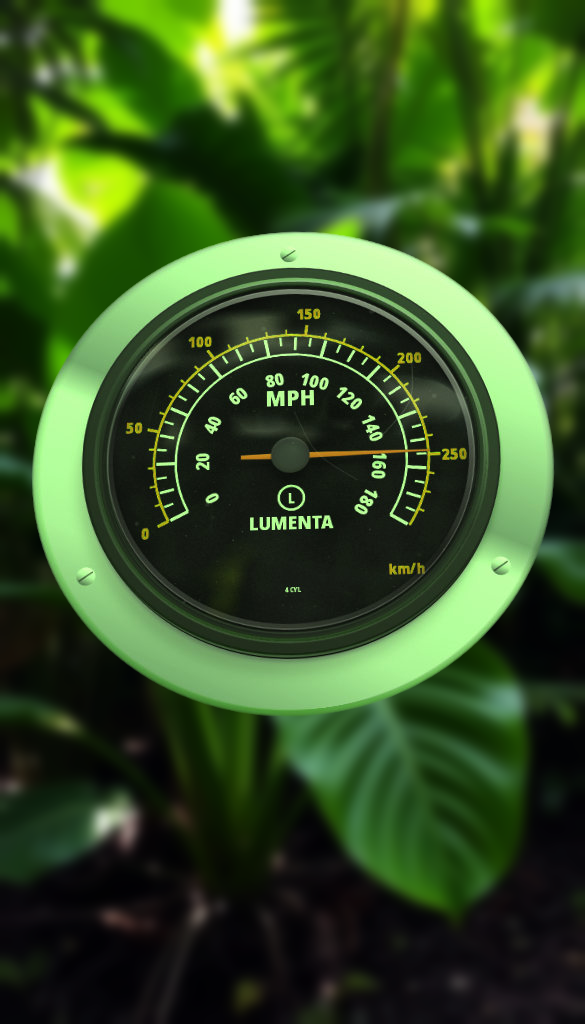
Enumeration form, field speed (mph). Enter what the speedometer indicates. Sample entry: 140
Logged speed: 155
